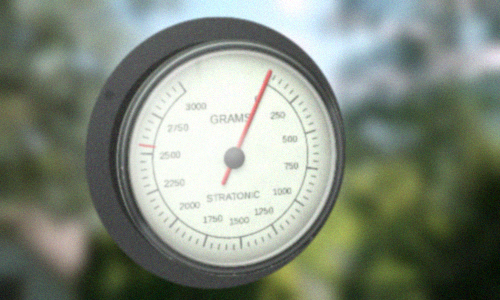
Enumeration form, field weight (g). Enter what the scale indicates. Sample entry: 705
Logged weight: 0
